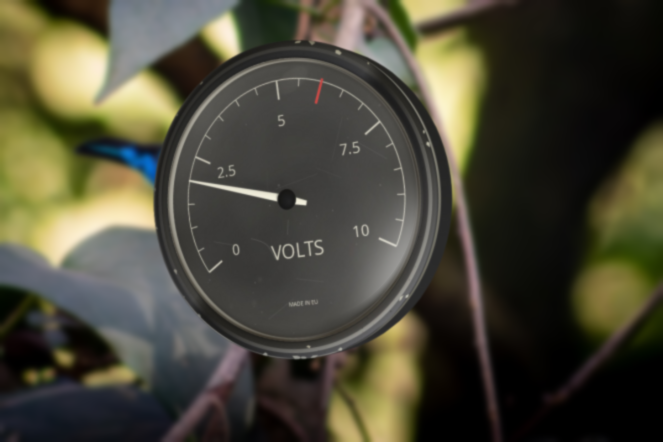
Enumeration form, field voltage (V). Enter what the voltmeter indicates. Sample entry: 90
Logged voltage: 2
